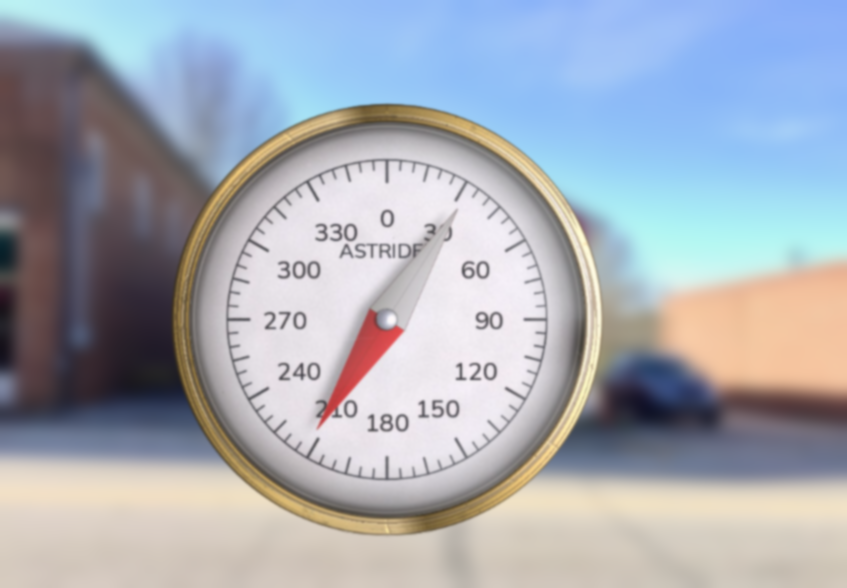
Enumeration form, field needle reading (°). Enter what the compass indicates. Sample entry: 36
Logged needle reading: 212.5
